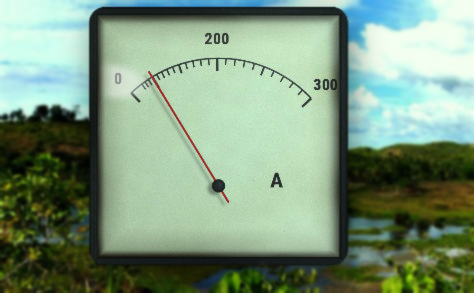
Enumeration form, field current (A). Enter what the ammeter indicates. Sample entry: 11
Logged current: 100
